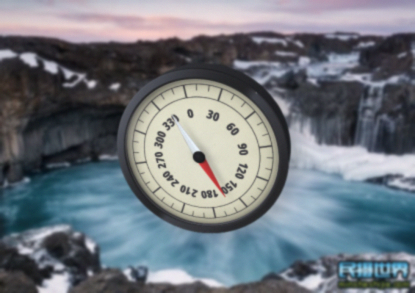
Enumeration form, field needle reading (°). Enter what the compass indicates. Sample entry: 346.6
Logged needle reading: 160
